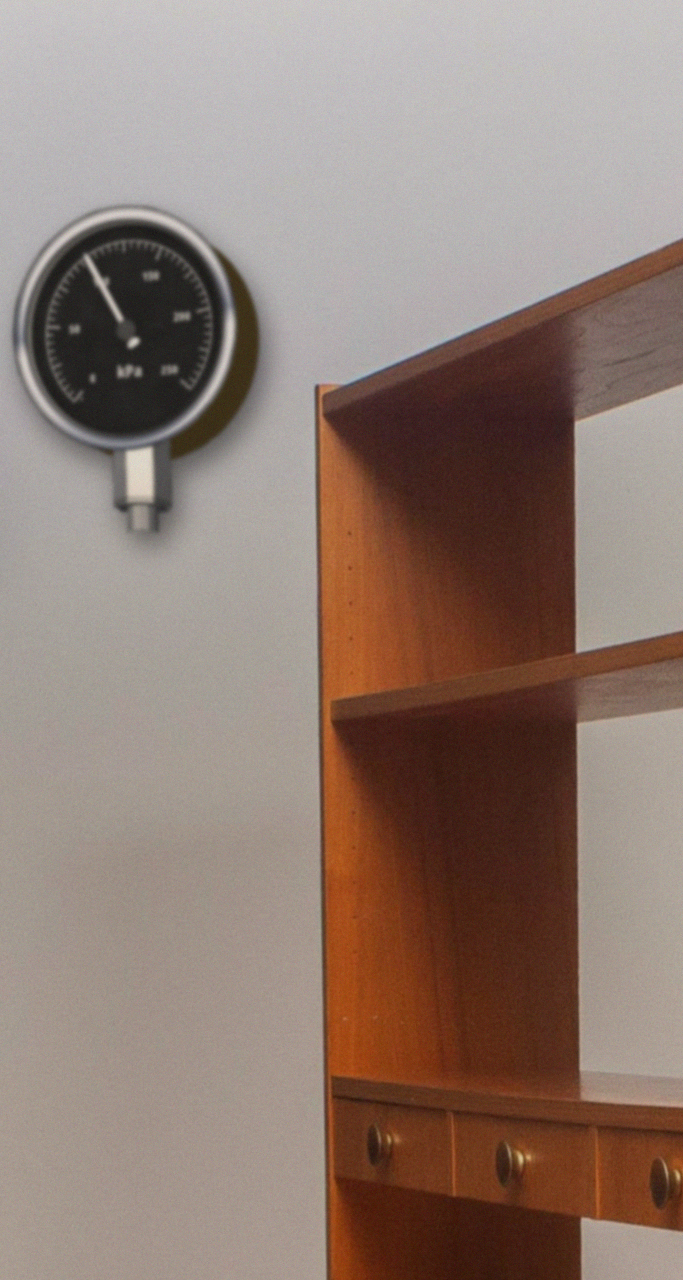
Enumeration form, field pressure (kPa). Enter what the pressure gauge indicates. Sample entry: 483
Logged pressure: 100
